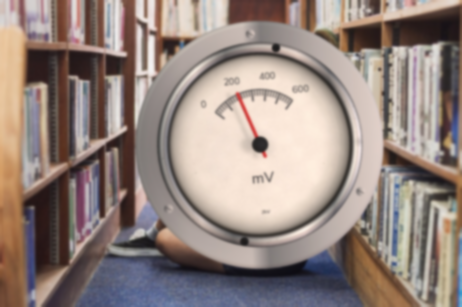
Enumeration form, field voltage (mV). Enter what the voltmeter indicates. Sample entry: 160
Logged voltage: 200
